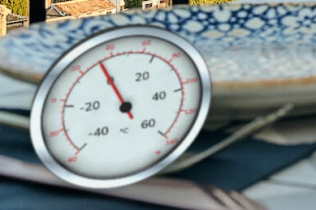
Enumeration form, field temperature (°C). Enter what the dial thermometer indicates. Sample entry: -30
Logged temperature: 0
